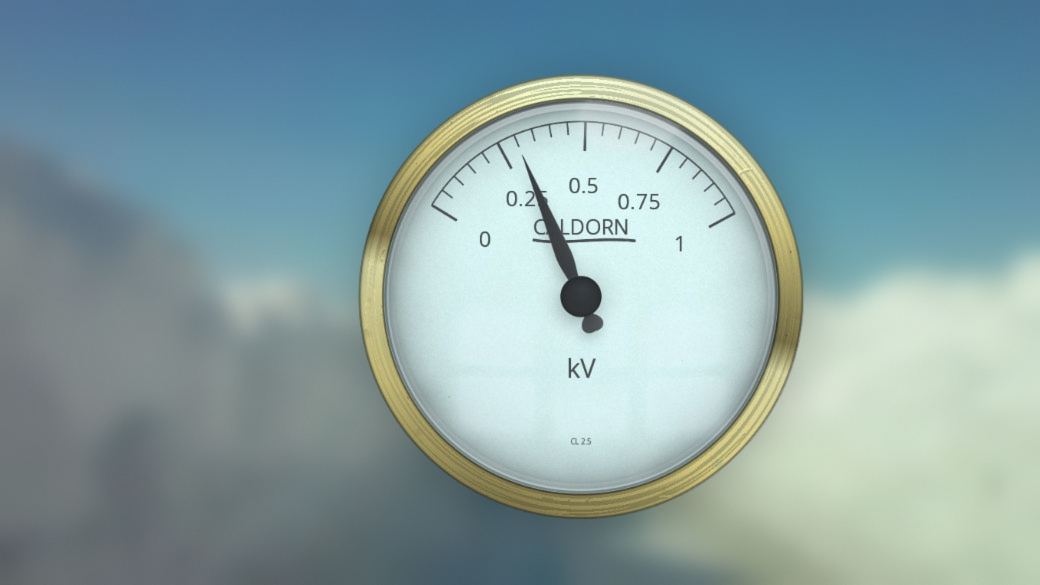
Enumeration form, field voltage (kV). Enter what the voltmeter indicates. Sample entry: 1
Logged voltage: 0.3
